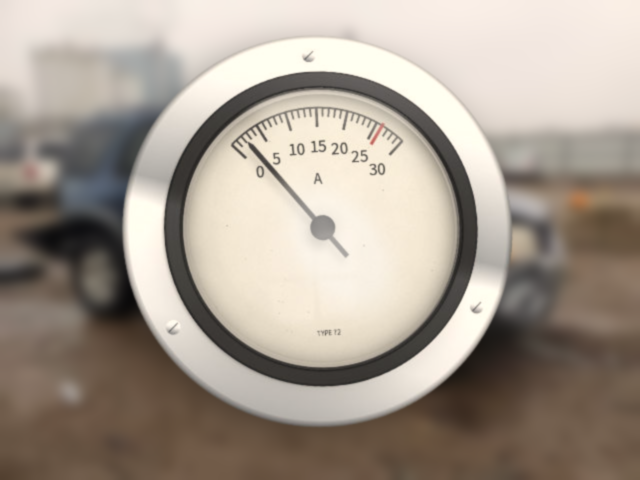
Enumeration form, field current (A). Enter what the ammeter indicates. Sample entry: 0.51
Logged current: 2
